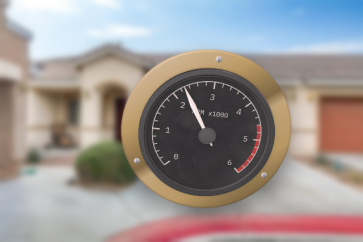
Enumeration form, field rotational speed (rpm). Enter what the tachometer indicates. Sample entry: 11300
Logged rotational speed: 2300
